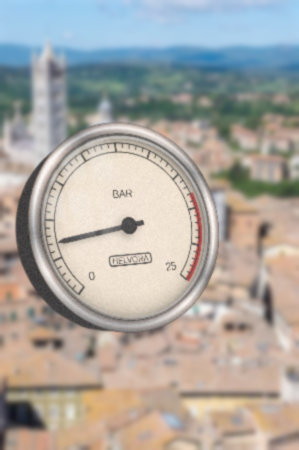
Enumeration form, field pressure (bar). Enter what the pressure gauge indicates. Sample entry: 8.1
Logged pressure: 3.5
